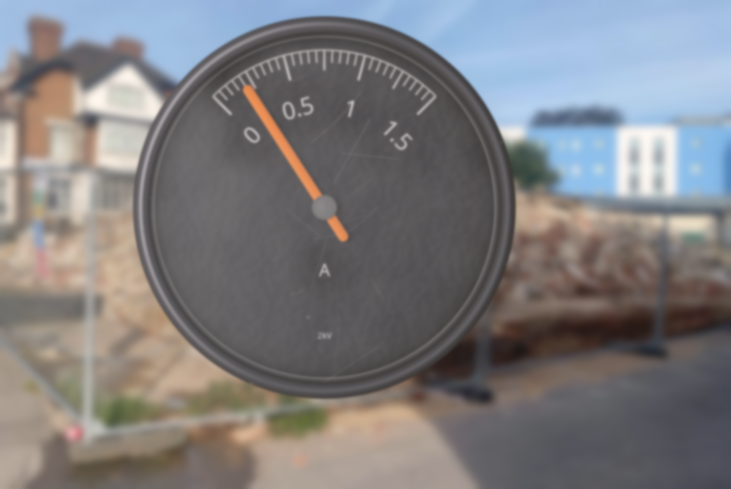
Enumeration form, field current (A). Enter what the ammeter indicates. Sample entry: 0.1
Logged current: 0.2
